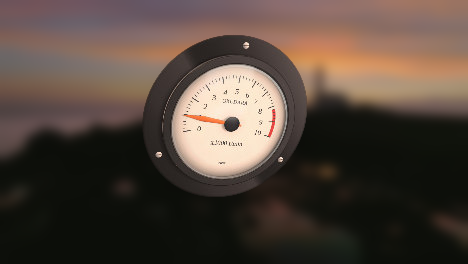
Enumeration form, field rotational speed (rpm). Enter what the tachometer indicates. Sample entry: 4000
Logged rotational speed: 1000
